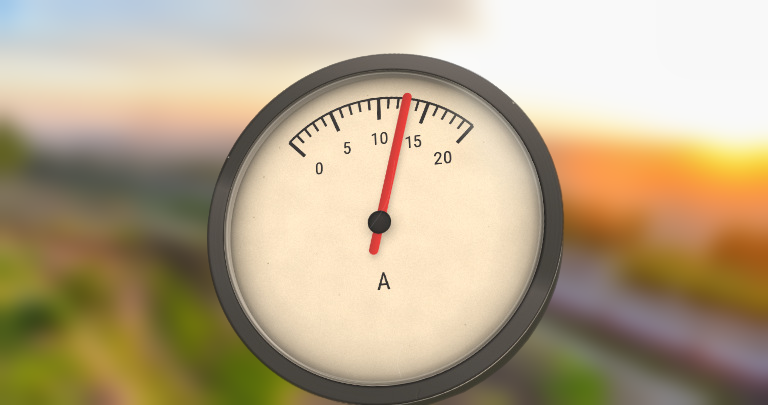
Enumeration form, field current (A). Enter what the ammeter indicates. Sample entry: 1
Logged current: 13
